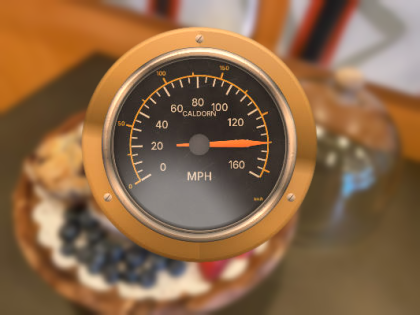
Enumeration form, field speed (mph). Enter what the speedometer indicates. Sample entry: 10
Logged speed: 140
